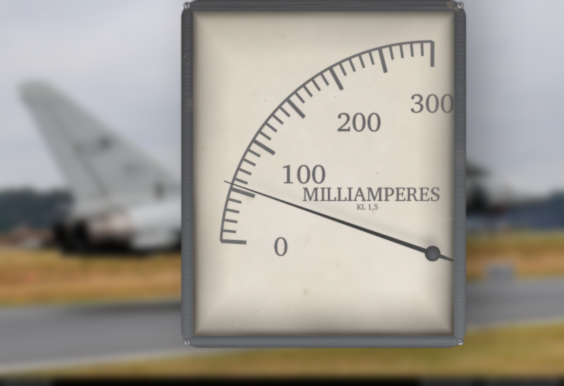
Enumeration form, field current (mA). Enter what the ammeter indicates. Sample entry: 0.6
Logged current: 55
